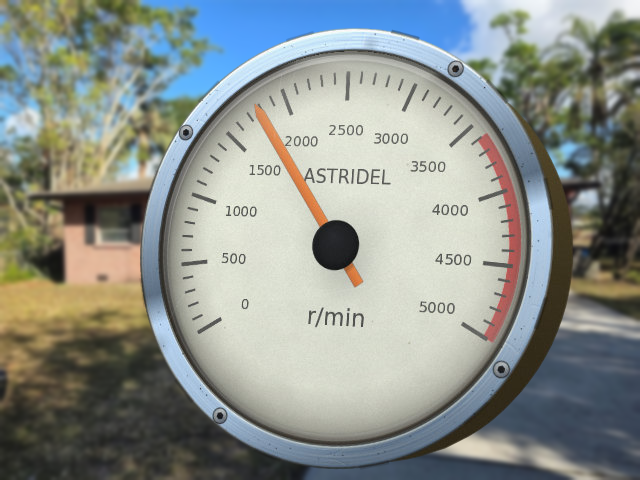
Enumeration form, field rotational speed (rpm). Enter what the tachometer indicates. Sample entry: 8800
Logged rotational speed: 1800
